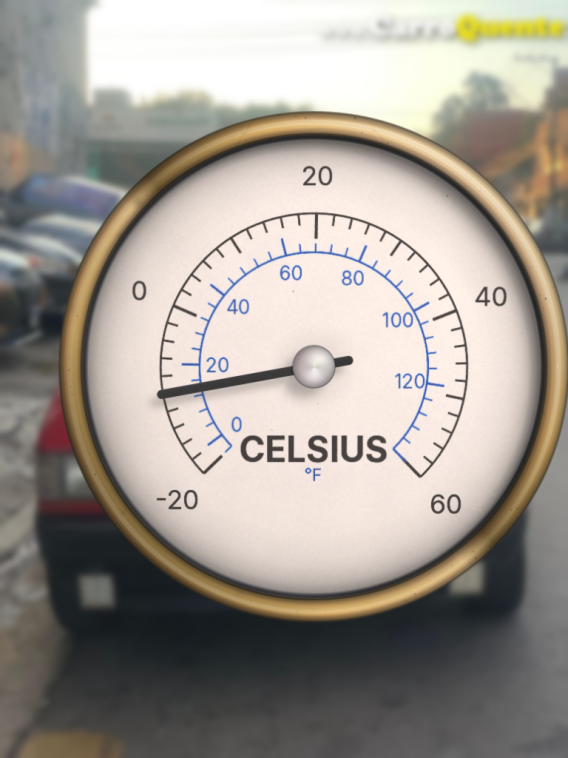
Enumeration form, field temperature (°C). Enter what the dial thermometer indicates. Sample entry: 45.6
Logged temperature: -10
